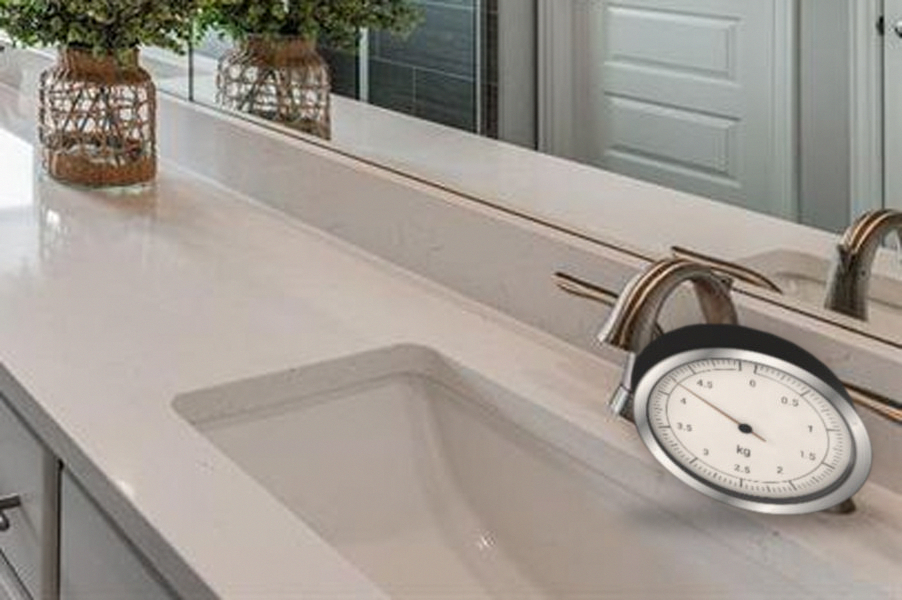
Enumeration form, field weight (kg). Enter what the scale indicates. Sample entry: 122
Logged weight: 4.25
